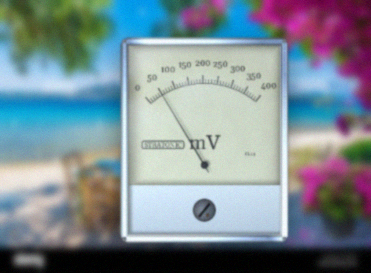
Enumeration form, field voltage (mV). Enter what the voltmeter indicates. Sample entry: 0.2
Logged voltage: 50
